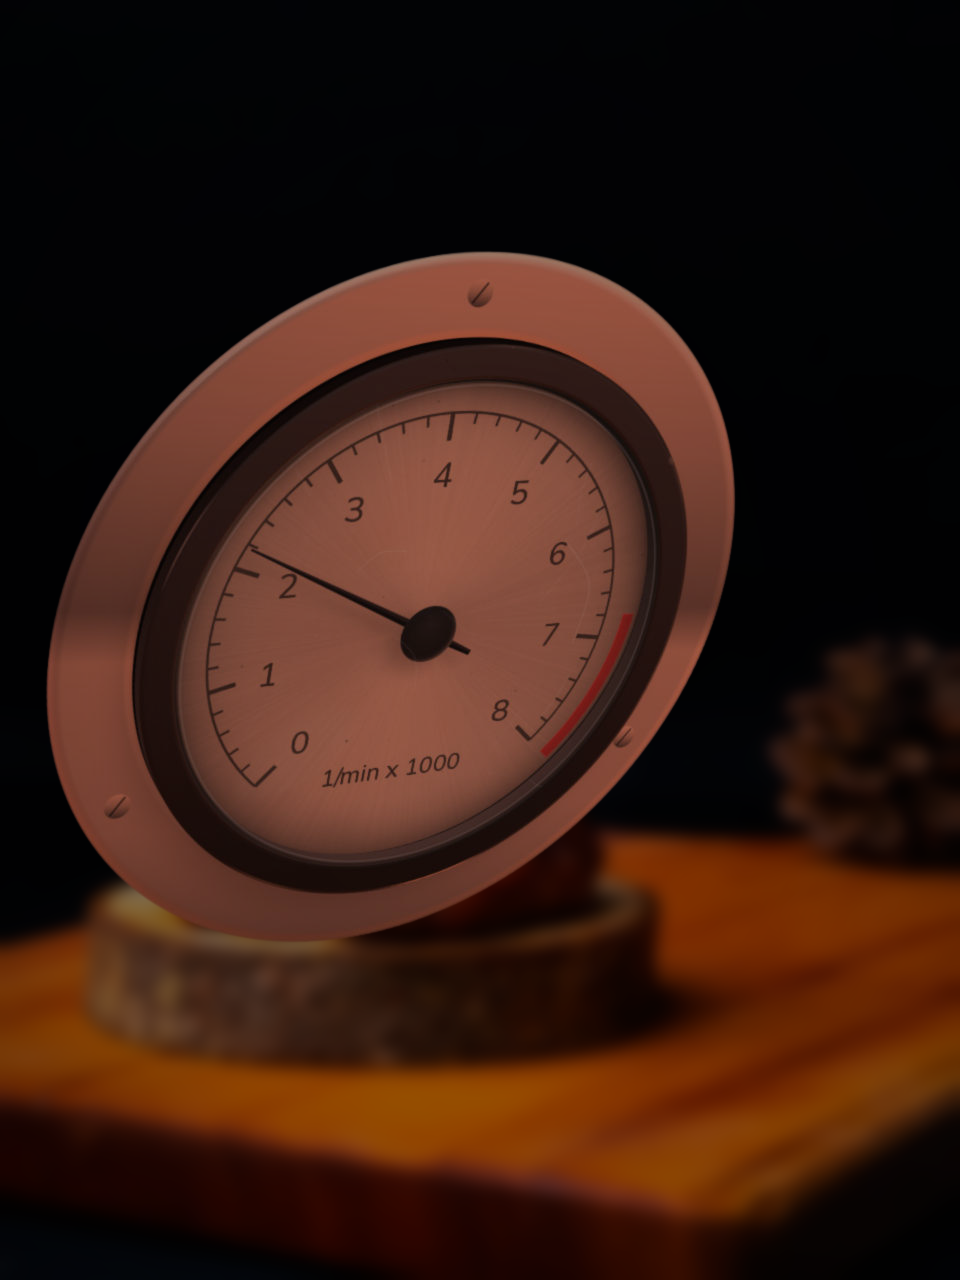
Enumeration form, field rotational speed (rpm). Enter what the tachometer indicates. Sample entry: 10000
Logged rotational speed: 2200
